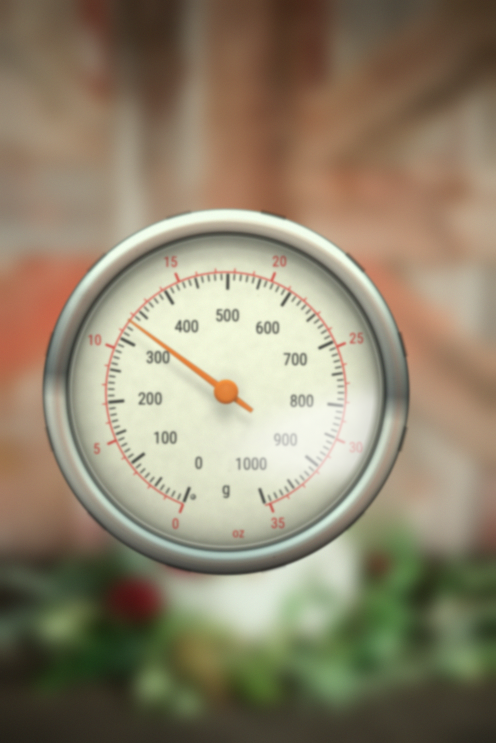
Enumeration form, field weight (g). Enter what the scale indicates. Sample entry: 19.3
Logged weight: 330
